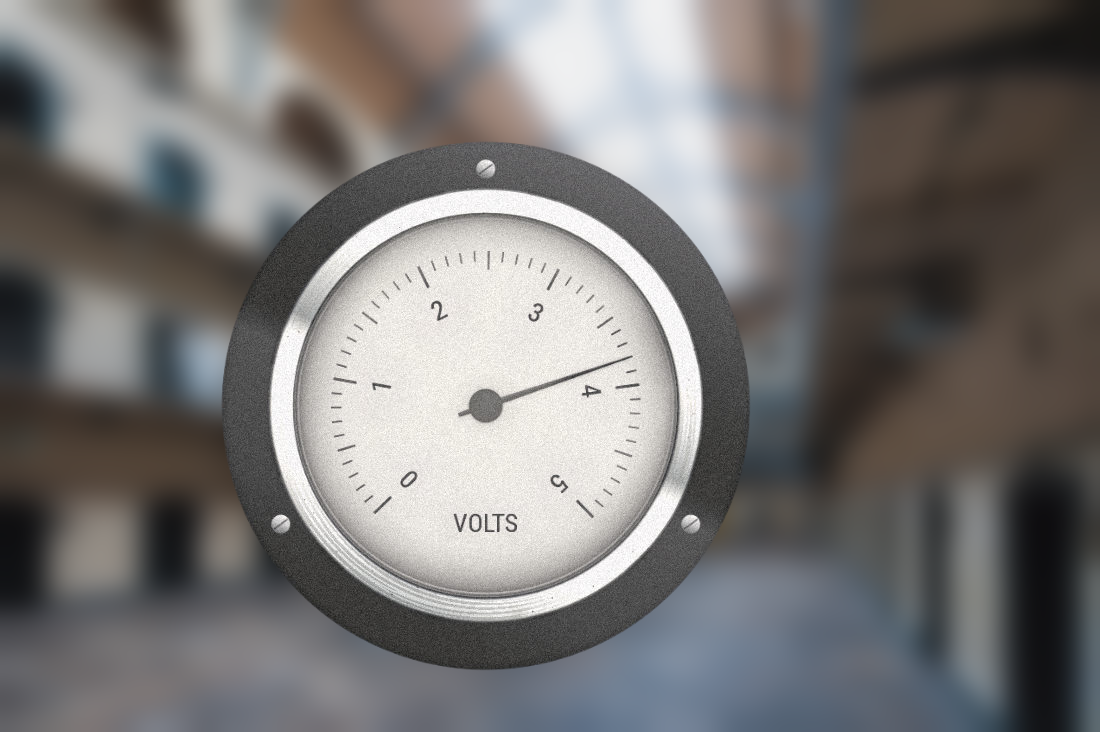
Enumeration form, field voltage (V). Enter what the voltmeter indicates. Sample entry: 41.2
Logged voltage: 3.8
